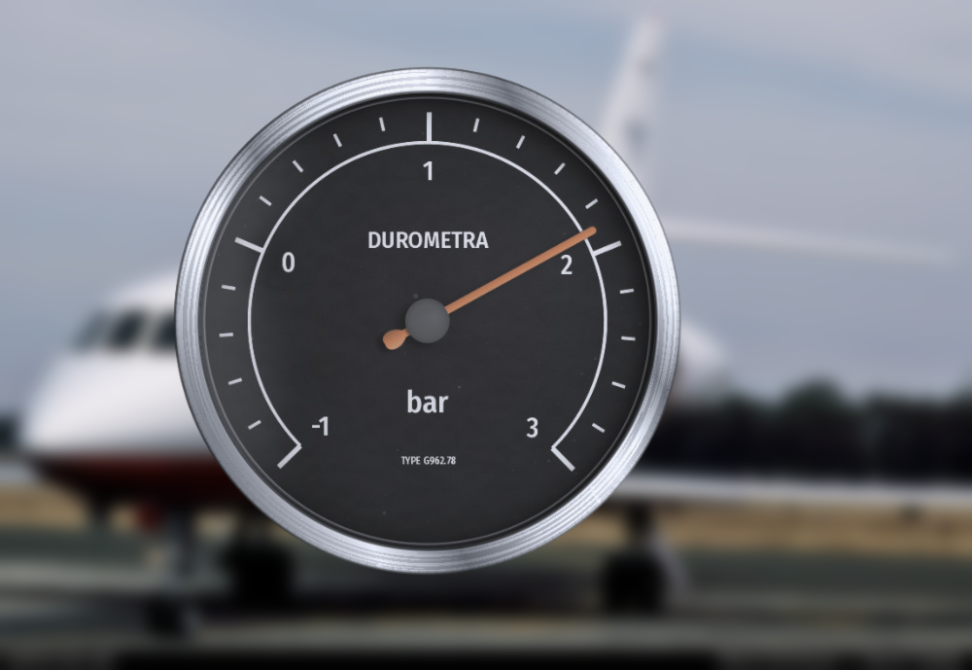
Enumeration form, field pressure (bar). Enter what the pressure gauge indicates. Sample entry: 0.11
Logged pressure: 1.9
